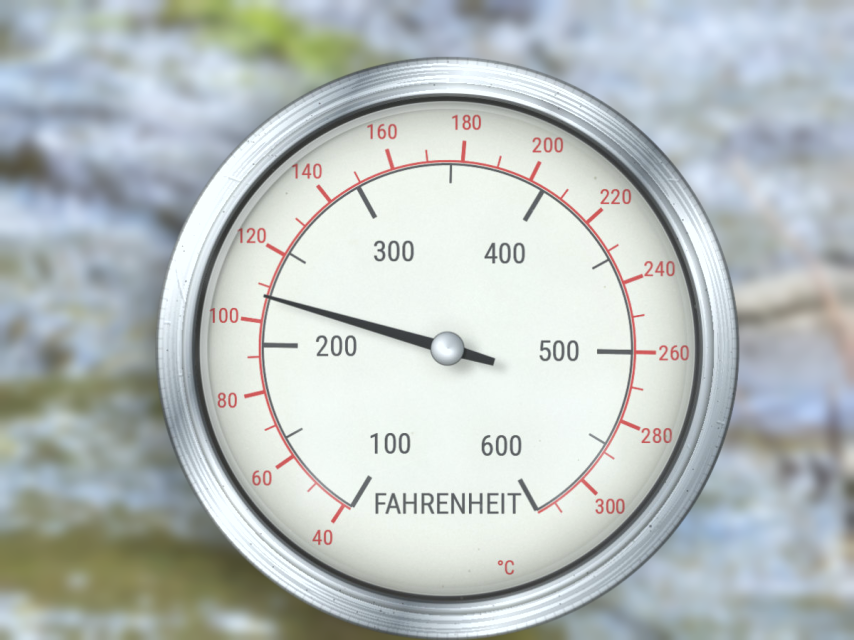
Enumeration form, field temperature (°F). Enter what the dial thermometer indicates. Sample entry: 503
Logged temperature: 225
